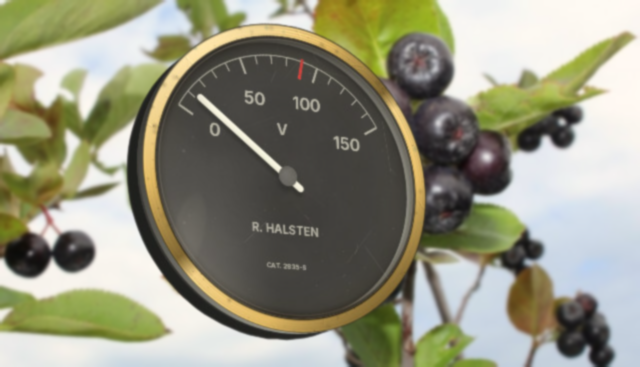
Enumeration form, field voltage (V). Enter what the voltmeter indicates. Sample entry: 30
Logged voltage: 10
